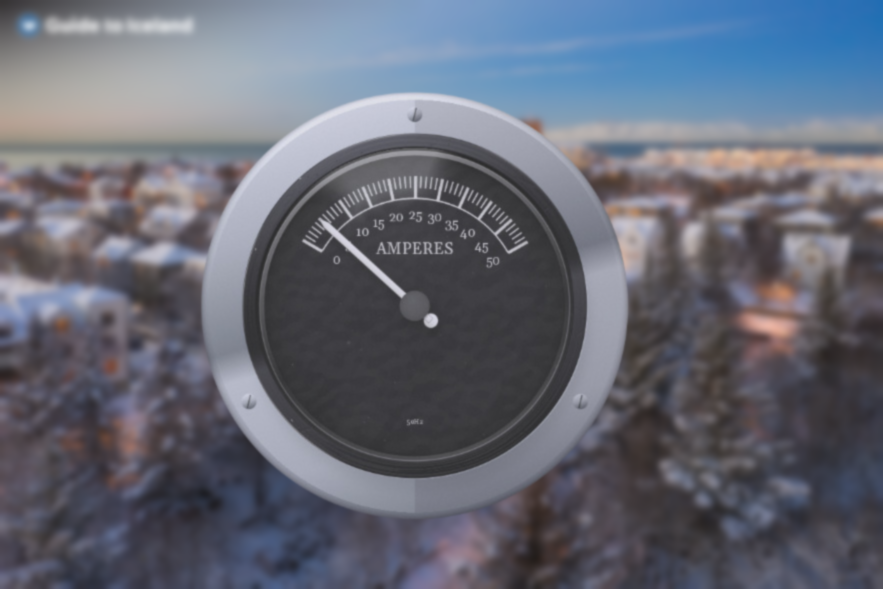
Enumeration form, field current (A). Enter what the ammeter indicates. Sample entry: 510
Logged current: 5
